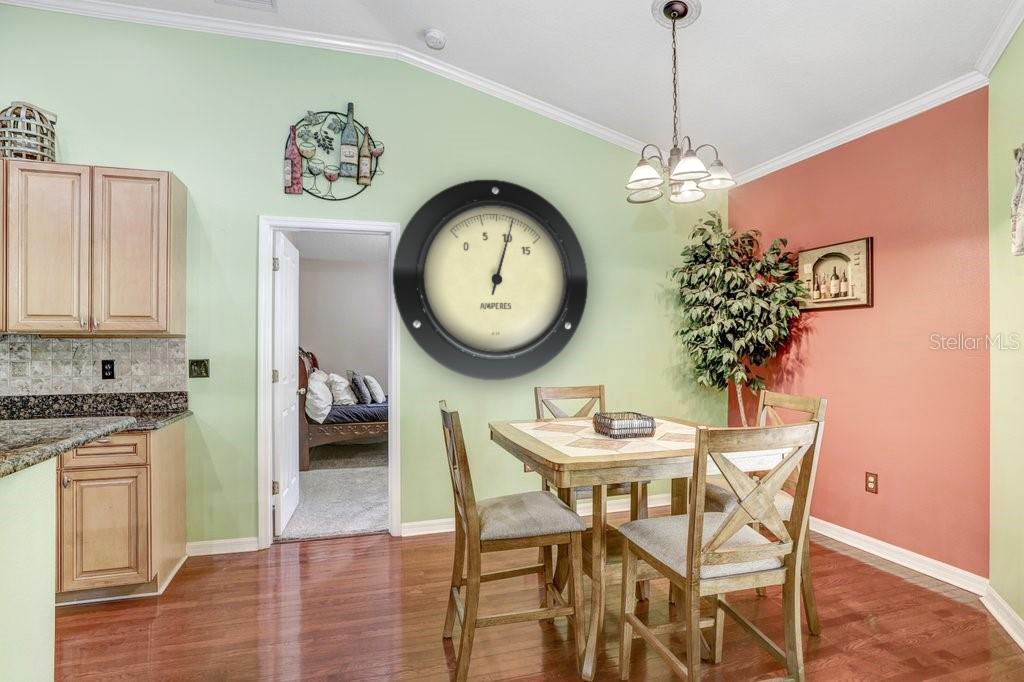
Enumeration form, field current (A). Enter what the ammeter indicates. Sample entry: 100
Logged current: 10
